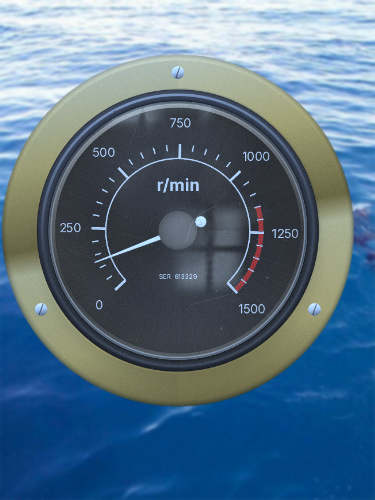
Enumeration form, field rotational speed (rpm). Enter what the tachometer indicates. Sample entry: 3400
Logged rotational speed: 125
